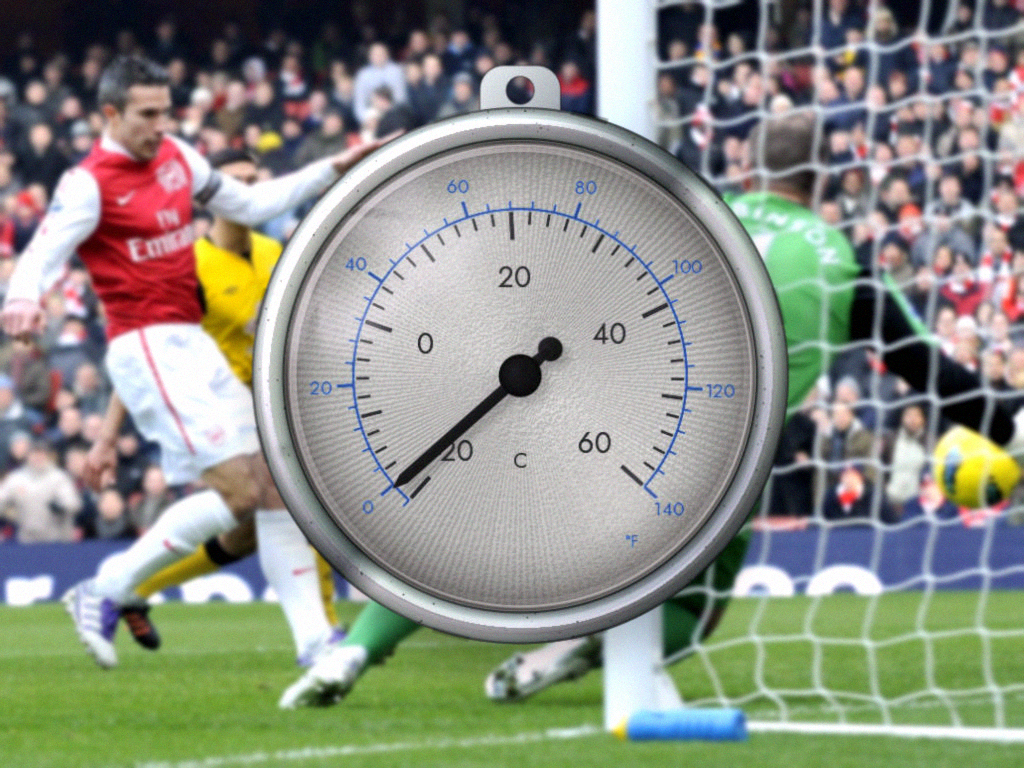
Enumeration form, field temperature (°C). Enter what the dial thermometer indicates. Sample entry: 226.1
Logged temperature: -18
